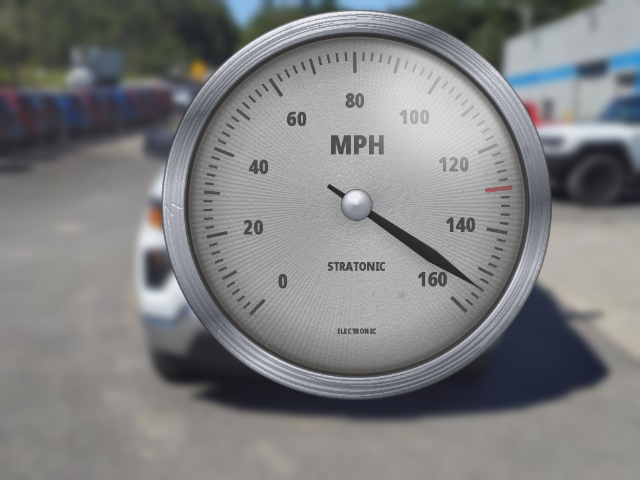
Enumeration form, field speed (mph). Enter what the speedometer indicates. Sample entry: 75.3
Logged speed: 154
